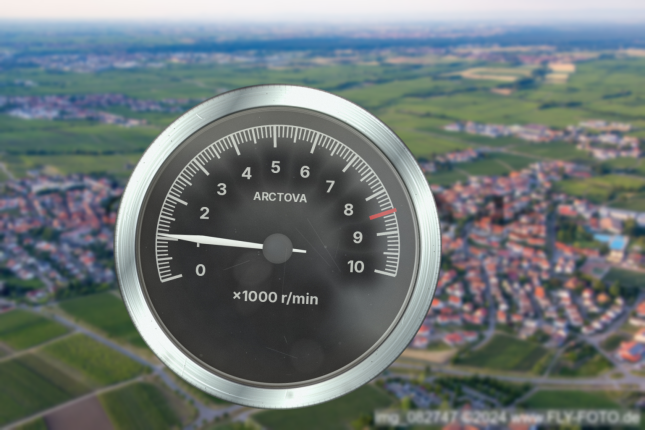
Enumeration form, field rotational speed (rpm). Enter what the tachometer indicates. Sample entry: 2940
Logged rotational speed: 1100
